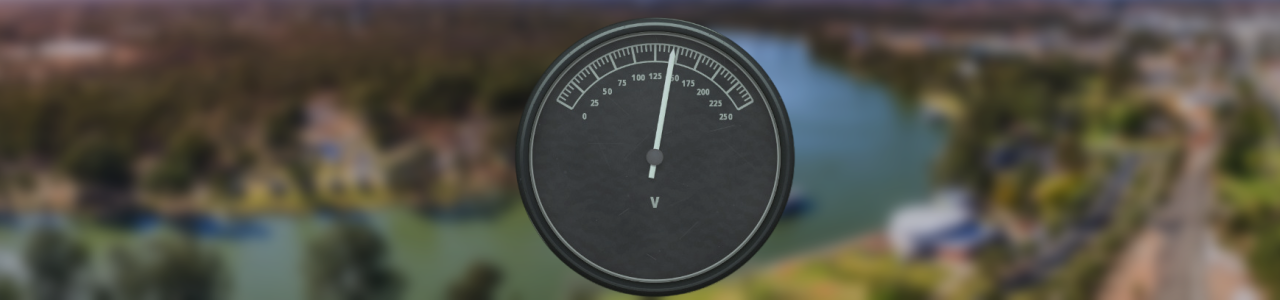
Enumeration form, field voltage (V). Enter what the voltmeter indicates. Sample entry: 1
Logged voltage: 145
